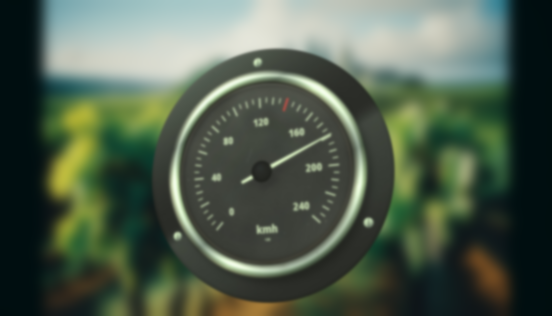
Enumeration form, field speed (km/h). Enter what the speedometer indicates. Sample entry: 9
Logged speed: 180
